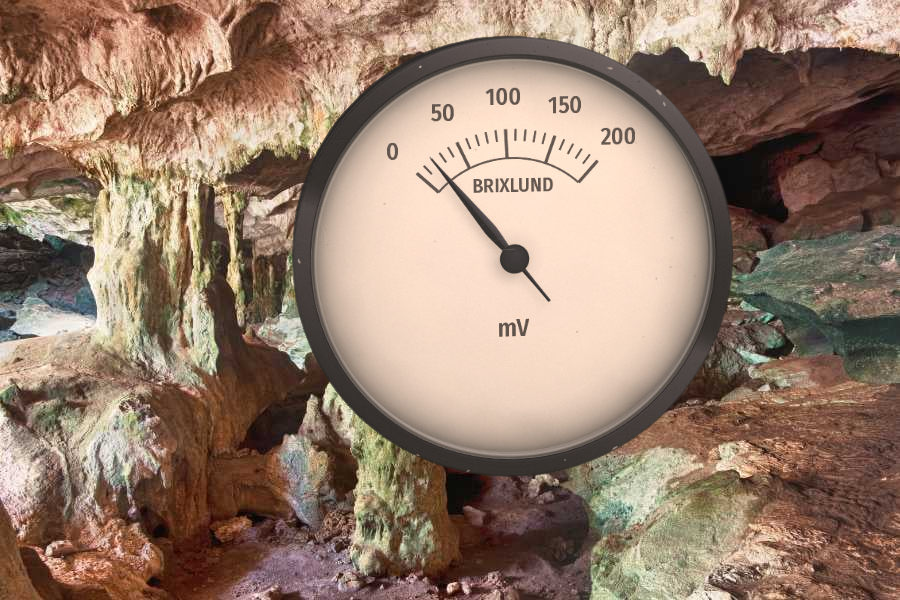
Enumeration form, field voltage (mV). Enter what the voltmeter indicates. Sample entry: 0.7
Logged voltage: 20
